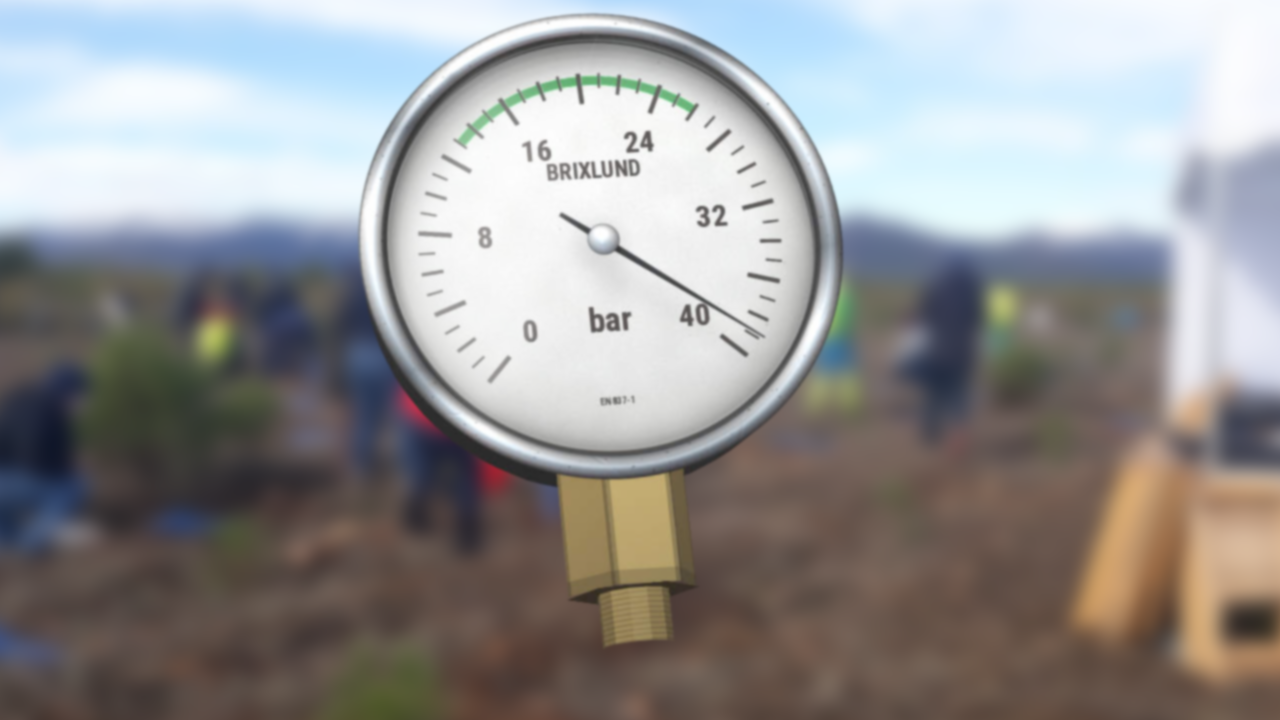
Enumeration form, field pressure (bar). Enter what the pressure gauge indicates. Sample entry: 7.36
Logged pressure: 39
